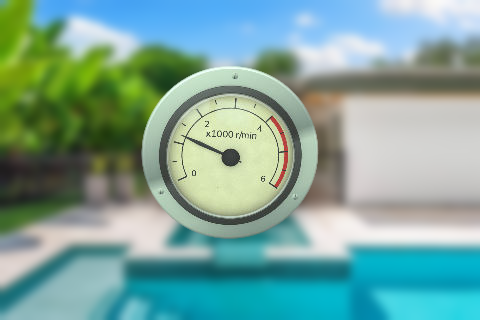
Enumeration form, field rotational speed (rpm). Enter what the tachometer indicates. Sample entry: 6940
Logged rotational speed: 1250
